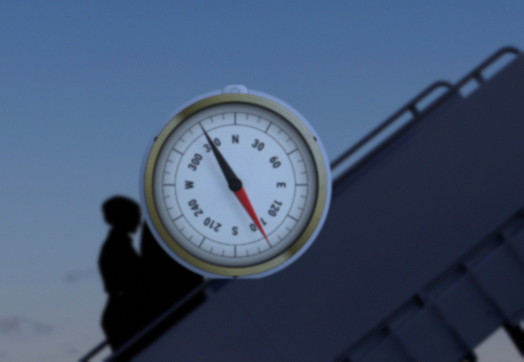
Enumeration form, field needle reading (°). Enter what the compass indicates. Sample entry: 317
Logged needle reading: 150
